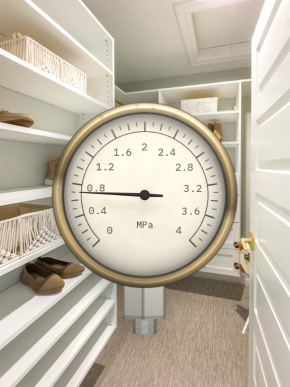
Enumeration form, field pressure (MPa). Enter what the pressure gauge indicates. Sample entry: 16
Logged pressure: 0.7
